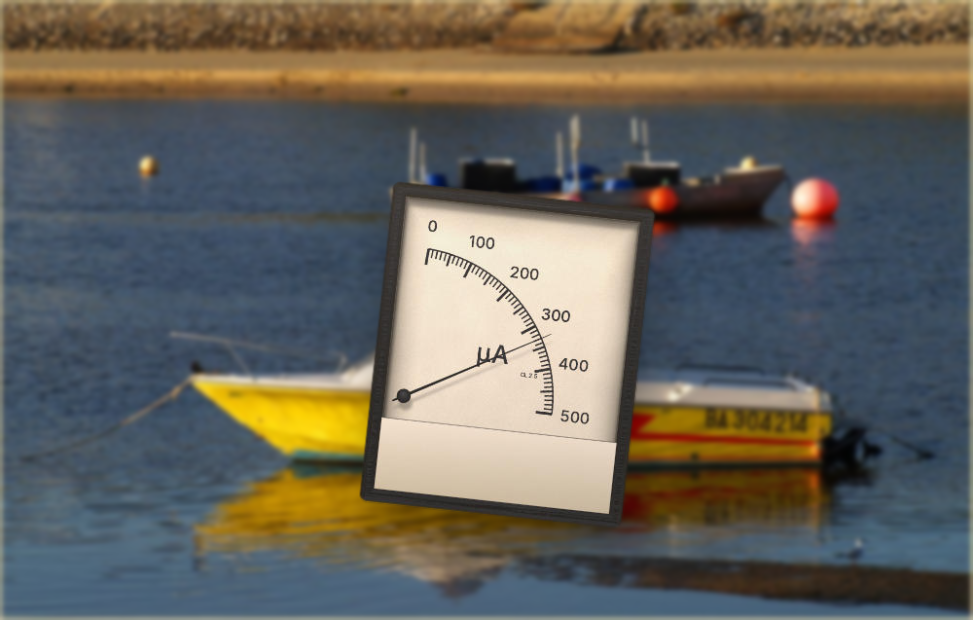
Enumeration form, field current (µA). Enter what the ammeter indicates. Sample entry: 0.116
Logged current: 330
